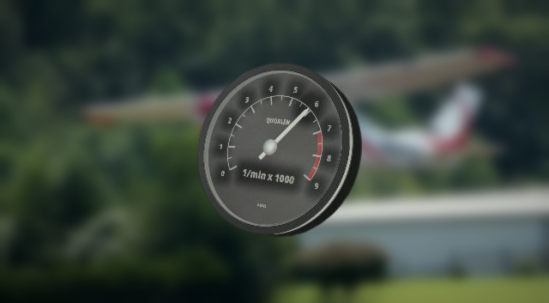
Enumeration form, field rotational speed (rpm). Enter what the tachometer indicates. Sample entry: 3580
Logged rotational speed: 6000
